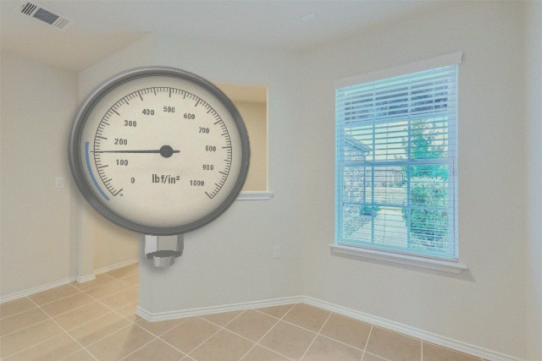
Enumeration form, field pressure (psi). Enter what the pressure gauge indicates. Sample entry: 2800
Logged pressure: 150
